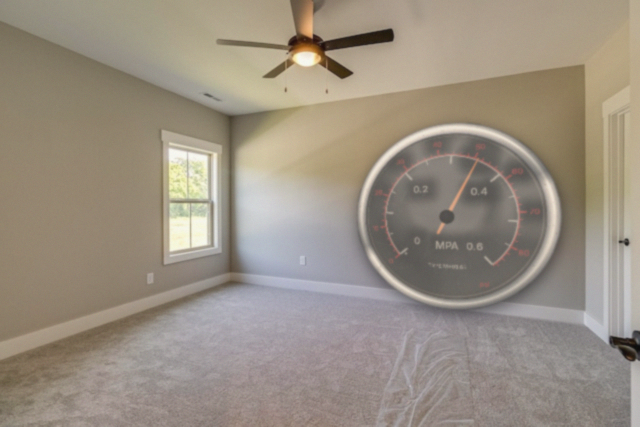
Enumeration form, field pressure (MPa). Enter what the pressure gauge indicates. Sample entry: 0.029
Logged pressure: 0.35
